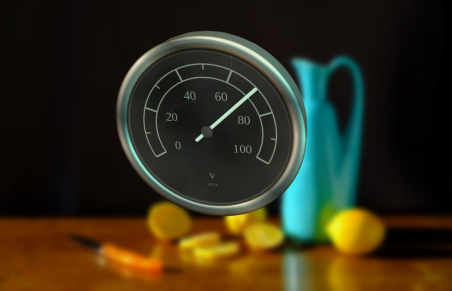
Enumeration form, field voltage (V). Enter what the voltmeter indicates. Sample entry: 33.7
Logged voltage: 70
